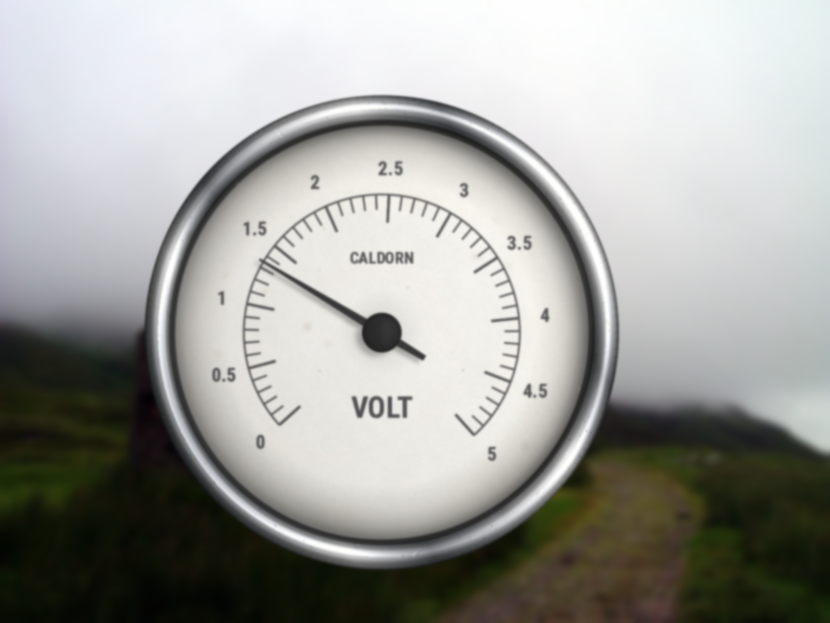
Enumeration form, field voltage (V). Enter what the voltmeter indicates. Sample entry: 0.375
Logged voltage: 1.35
